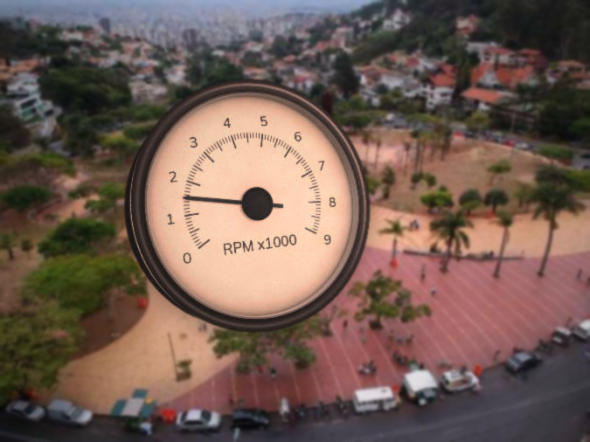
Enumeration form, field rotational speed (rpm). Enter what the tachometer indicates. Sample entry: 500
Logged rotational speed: 1500
